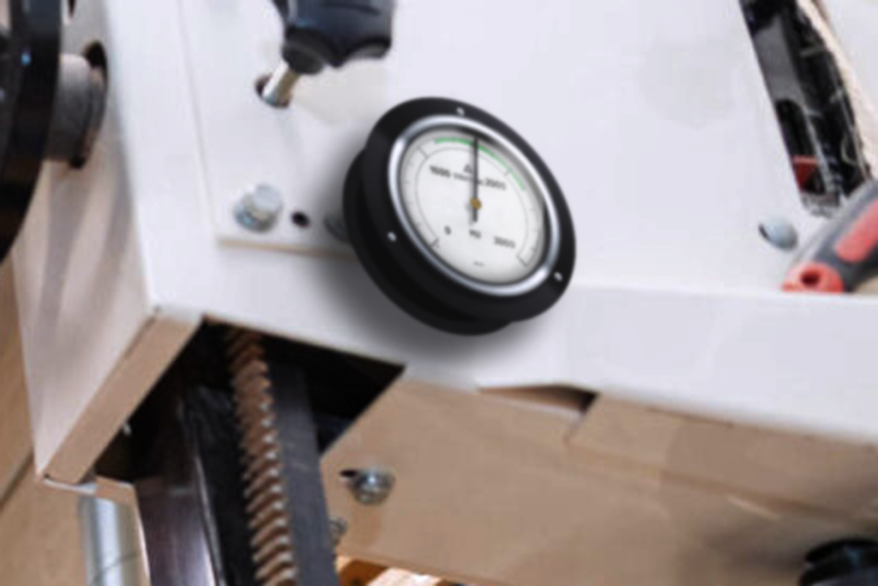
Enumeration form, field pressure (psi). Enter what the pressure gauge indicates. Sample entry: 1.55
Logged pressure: 1600
